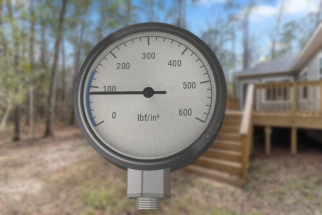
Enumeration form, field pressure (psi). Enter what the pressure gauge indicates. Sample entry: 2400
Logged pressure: 80
